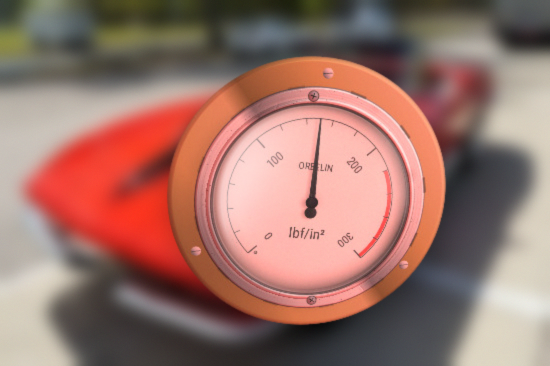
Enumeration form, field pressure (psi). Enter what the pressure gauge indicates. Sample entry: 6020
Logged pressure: 150
